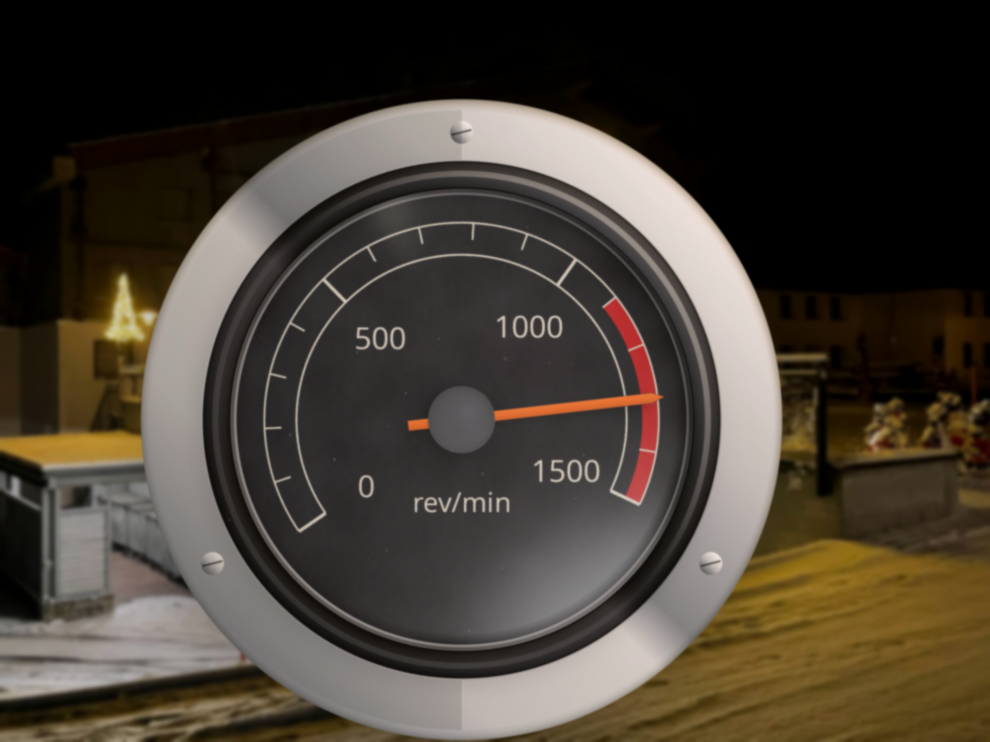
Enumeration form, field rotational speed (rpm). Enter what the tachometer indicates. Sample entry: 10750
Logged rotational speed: 1300
